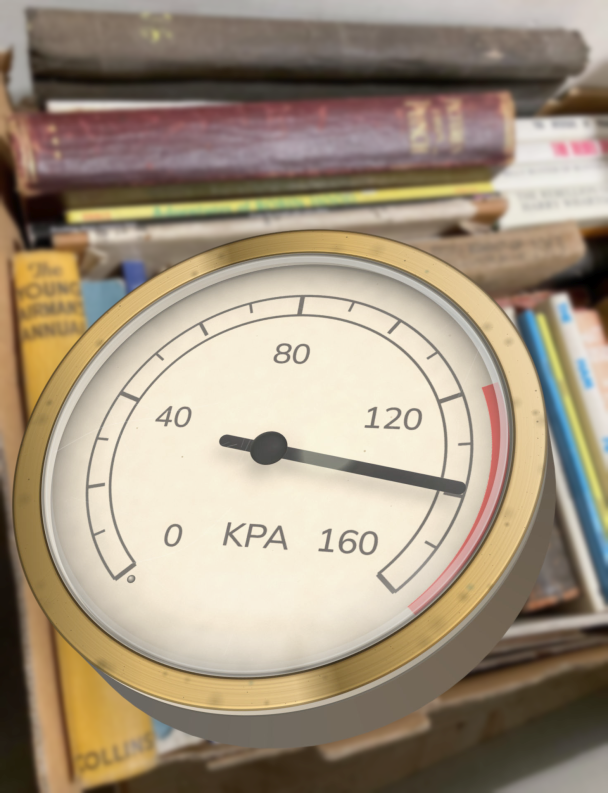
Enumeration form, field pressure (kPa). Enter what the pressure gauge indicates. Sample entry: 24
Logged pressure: 140
